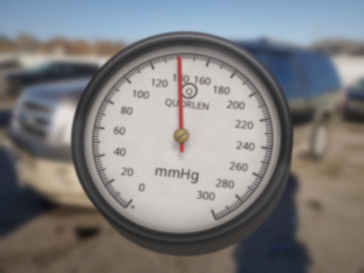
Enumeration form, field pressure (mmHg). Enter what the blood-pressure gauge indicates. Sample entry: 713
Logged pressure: 140
